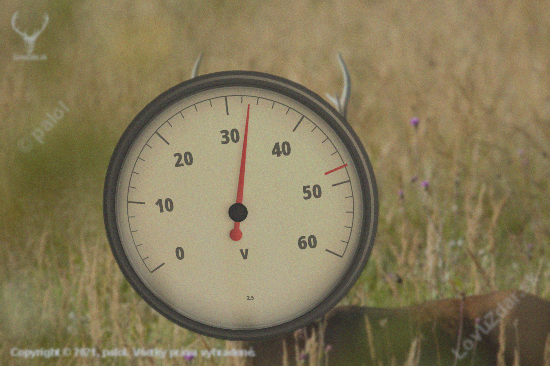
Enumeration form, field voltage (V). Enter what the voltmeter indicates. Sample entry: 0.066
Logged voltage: 33
